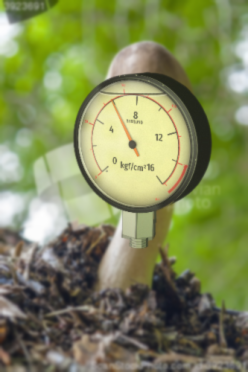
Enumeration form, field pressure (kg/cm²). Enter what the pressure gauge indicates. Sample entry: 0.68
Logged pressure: 6
